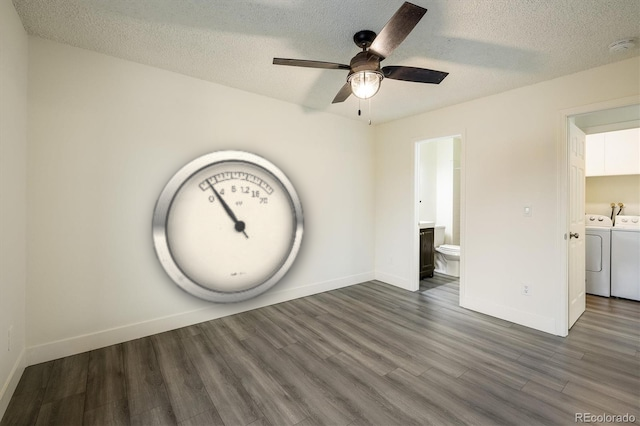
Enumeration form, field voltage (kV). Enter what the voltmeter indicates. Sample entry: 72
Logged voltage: 2
